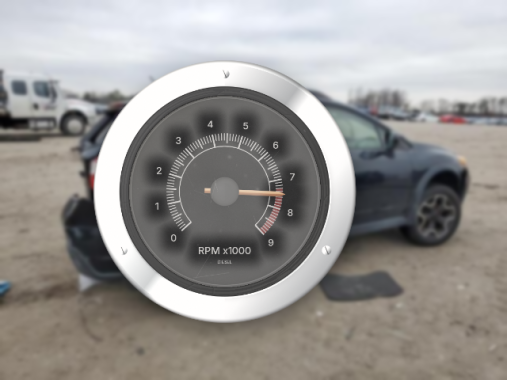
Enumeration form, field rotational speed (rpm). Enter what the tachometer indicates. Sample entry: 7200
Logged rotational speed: 7500
